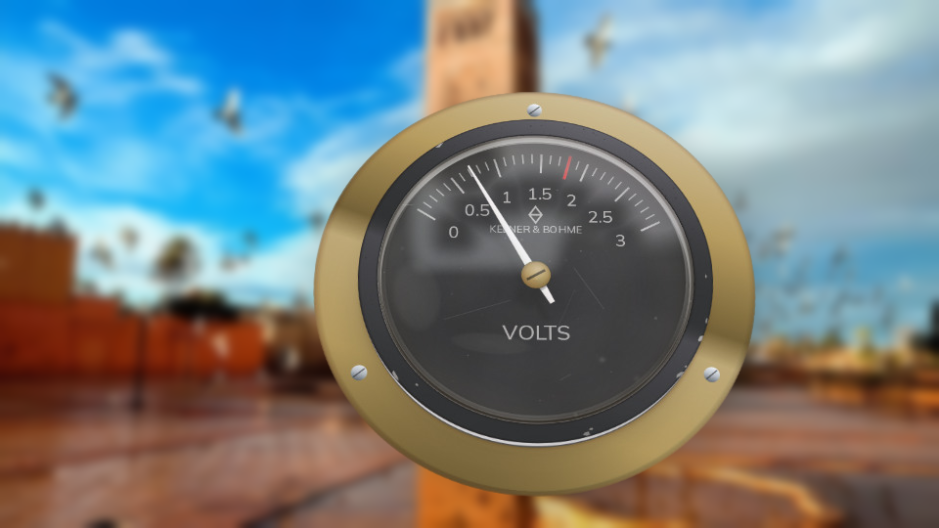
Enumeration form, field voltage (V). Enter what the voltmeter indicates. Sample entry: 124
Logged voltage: 0.7
